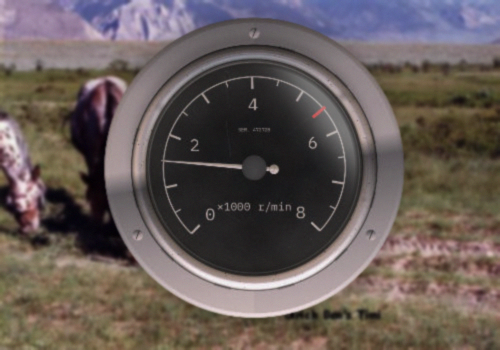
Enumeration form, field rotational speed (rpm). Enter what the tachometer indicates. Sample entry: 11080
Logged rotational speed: 1500
